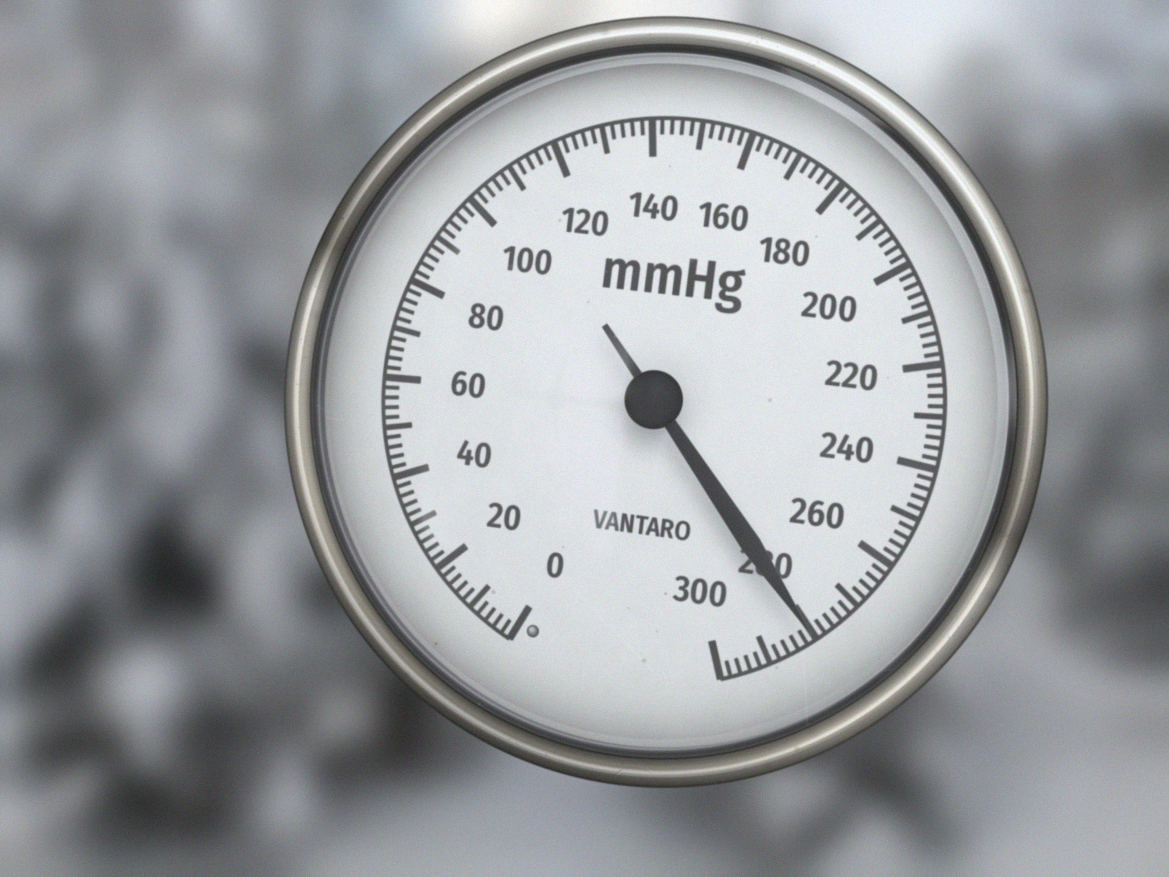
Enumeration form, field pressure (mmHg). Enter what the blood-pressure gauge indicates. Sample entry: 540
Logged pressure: 280
